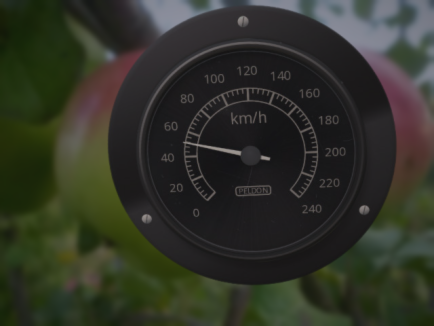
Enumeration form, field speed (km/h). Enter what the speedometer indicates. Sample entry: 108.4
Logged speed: 52
